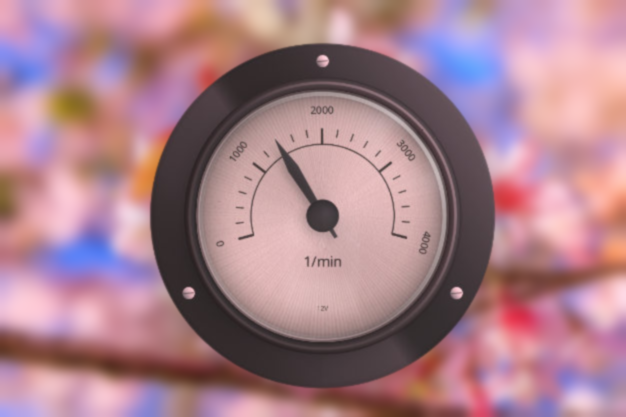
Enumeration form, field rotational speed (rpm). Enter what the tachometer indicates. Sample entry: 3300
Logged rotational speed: 1400
